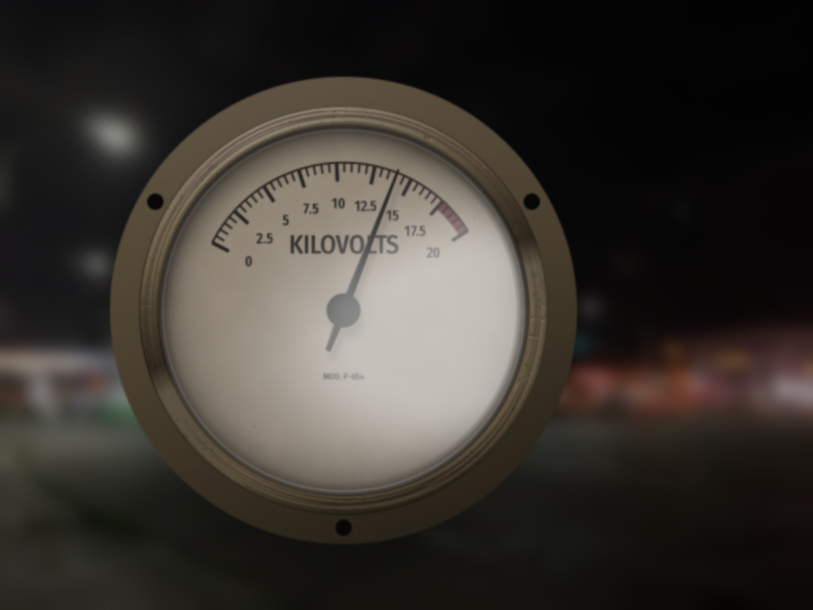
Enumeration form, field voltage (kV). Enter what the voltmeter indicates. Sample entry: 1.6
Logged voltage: 14
